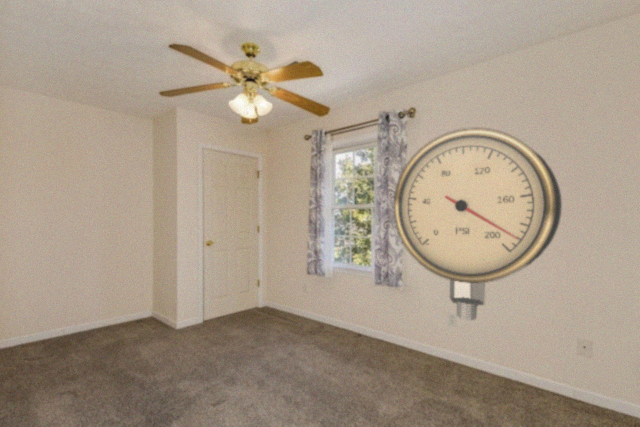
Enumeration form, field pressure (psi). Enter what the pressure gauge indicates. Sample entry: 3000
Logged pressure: 190
